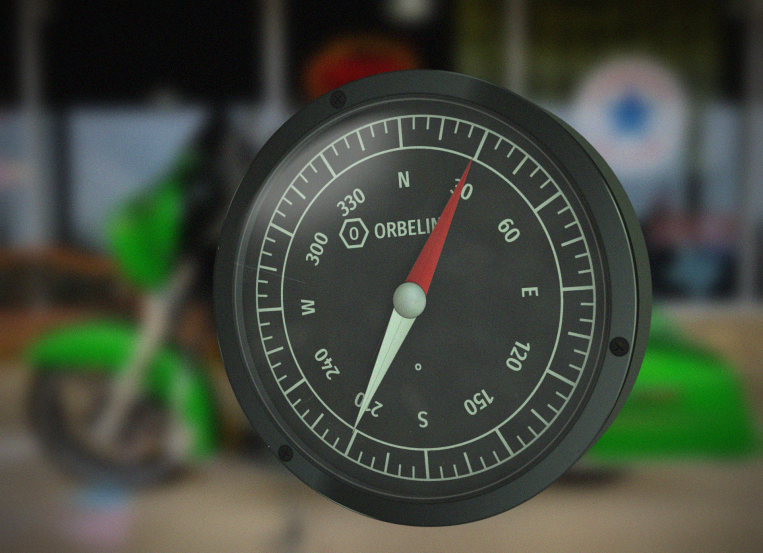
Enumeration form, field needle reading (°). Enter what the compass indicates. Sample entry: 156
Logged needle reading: 30
